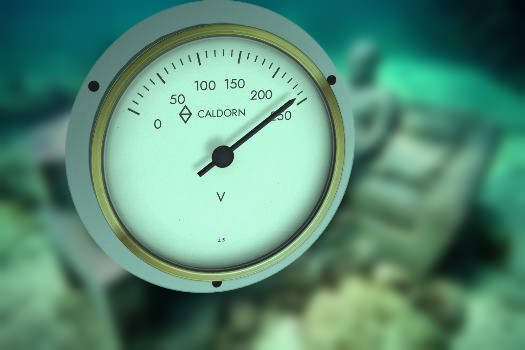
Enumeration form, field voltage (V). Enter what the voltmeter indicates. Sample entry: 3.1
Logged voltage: 240
